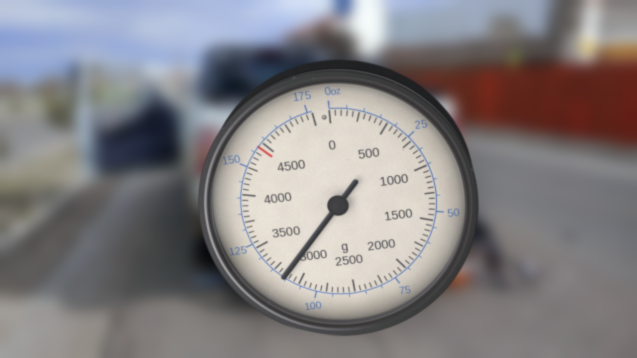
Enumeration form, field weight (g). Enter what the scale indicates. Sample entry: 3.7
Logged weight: 3150
